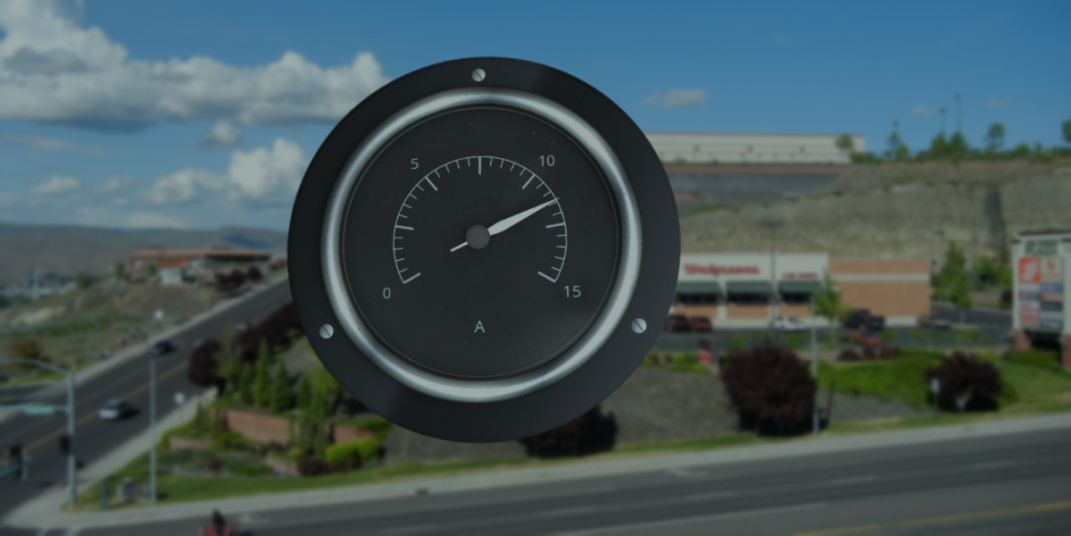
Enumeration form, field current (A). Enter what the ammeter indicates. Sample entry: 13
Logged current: 11.5
